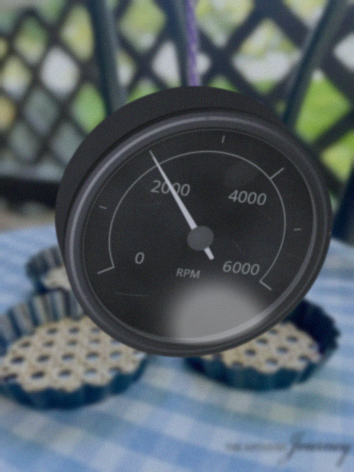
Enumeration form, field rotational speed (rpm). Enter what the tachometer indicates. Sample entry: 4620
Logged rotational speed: 2000
